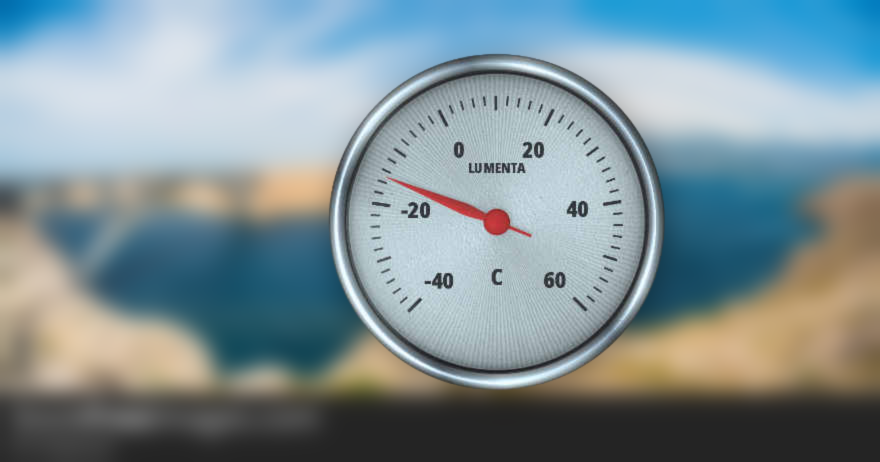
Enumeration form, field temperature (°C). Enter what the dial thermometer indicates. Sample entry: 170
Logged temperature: -15
